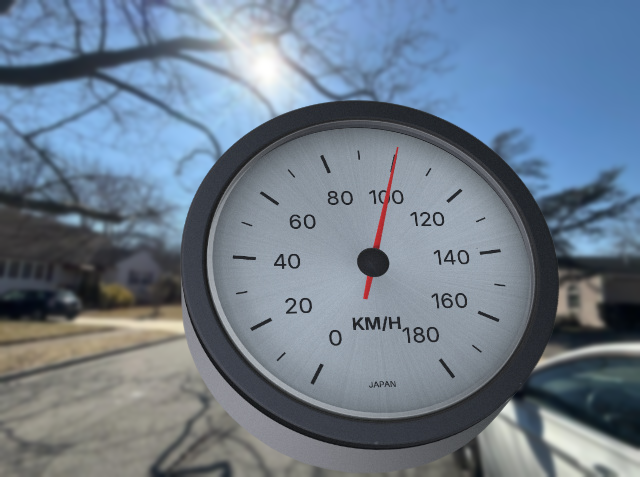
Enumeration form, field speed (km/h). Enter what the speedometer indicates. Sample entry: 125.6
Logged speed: 100
